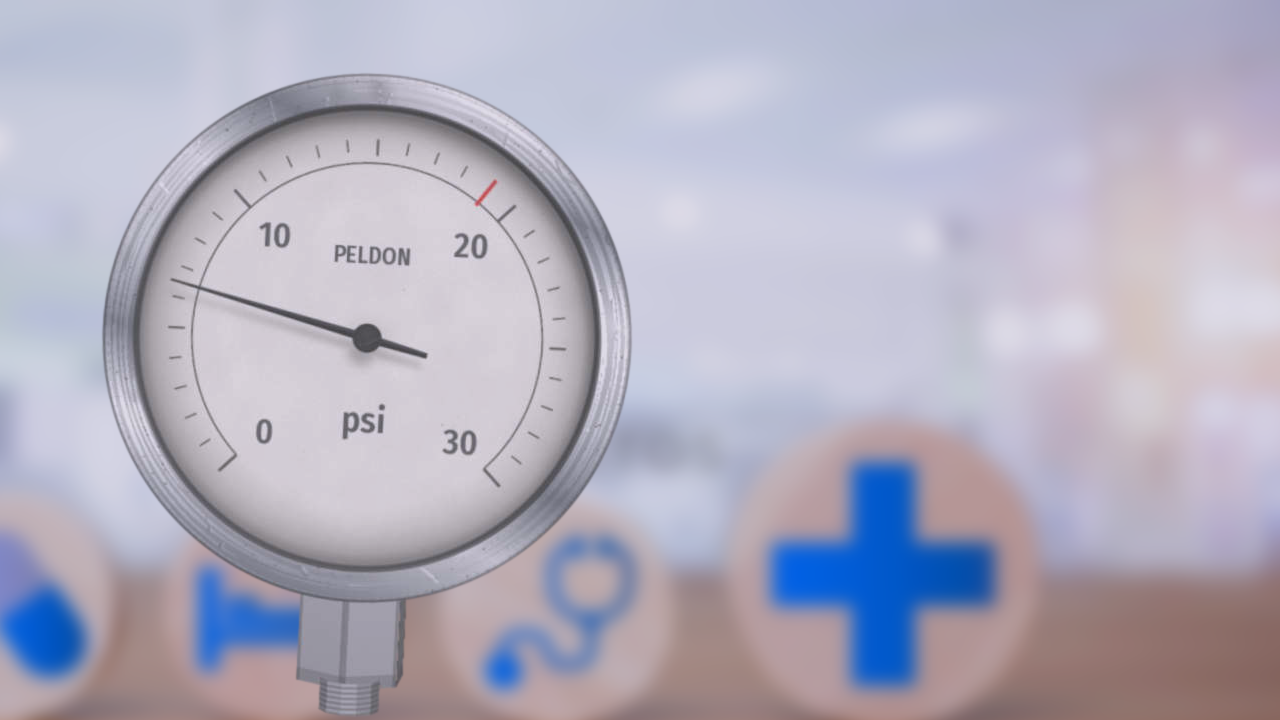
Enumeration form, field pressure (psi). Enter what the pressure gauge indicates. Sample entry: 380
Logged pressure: 6.5
